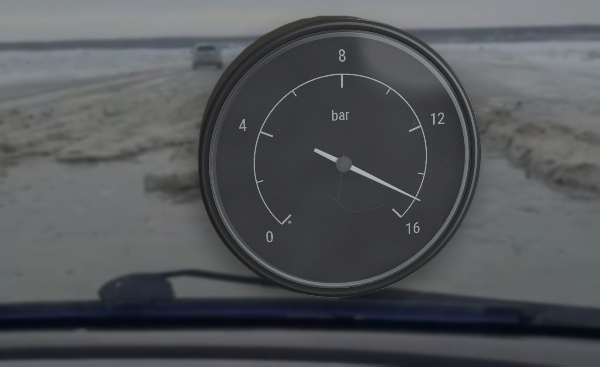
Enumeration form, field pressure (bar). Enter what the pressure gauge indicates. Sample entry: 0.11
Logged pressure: 15
